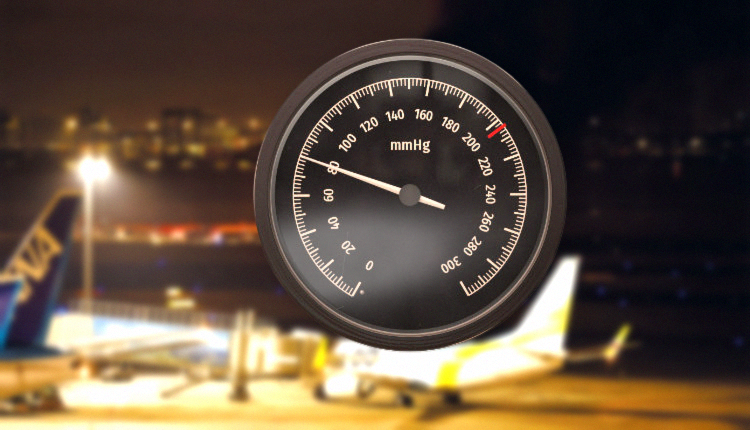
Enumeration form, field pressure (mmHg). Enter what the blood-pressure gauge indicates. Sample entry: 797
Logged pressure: 80
